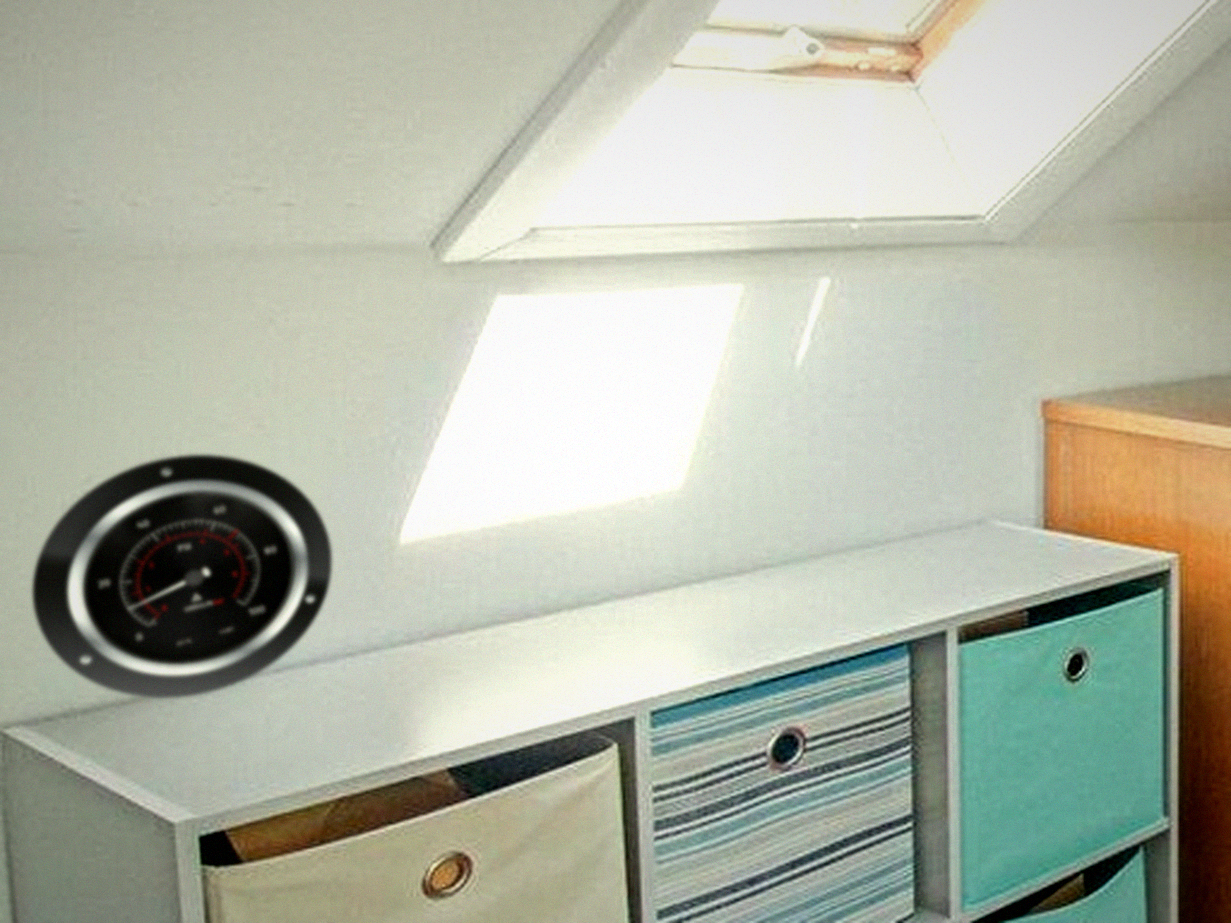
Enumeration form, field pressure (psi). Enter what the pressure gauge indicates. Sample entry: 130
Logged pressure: 10
